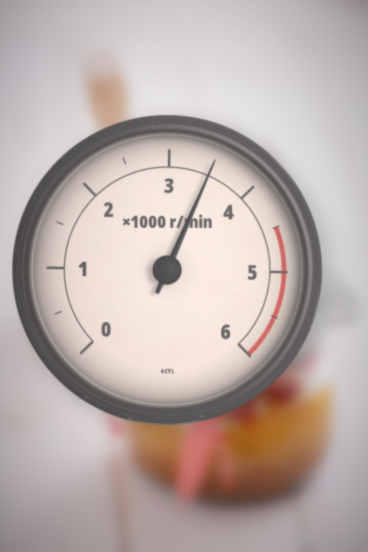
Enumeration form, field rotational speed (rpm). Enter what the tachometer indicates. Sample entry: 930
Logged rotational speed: 3500
